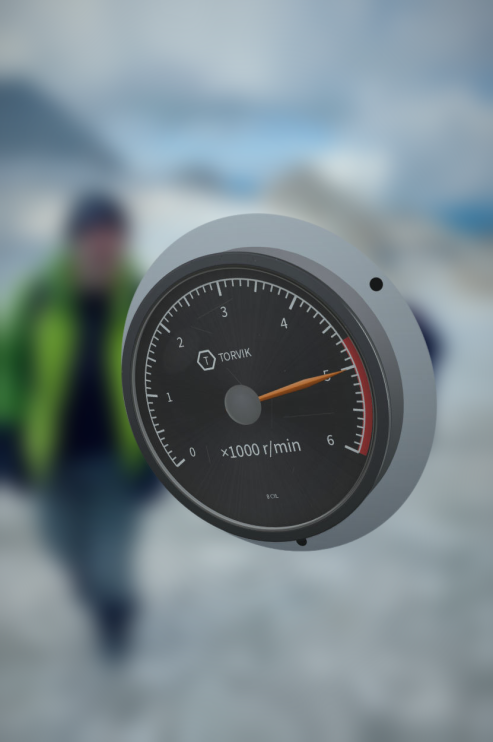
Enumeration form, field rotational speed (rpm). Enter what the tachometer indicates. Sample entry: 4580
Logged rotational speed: 5000
